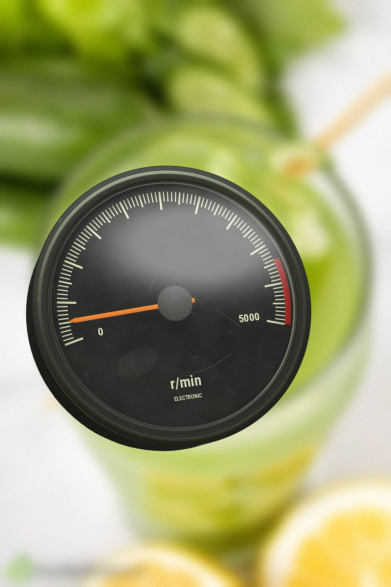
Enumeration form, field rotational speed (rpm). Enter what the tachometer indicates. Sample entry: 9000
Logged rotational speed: 250
